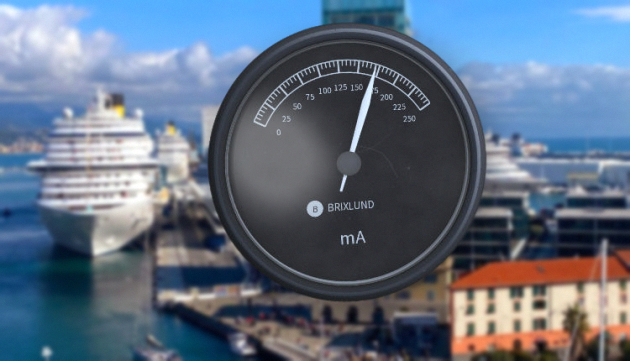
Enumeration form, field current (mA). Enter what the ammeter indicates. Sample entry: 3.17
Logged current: 170
